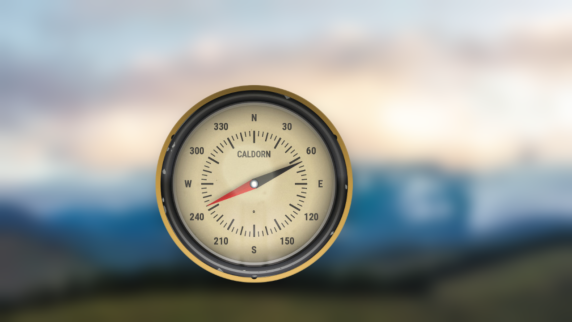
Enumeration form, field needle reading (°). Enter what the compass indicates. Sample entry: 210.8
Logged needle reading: 245
